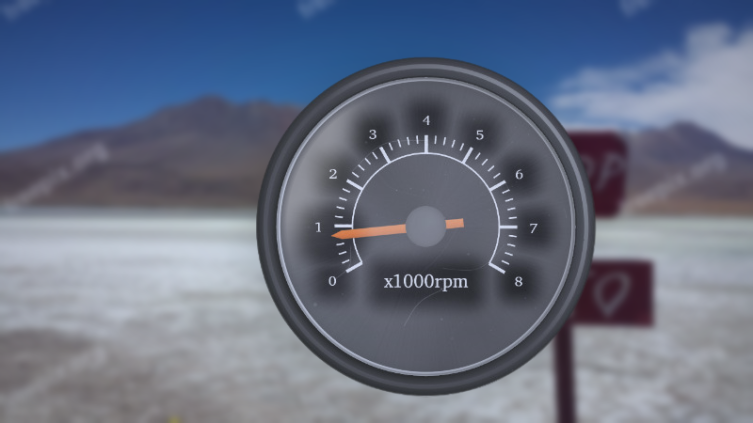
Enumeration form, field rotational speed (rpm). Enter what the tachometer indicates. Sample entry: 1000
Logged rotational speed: 800
